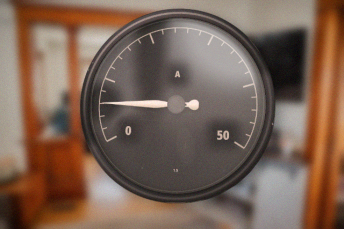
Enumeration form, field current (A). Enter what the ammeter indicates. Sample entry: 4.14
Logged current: 6
